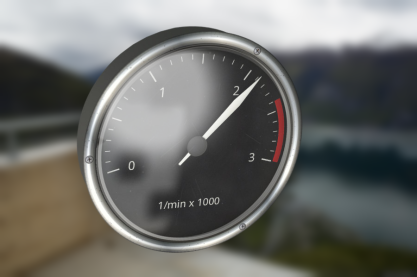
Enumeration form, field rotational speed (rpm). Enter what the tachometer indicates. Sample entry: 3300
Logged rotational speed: 2100
